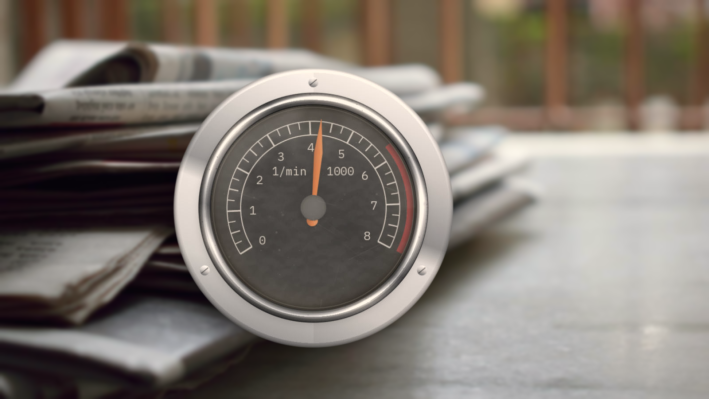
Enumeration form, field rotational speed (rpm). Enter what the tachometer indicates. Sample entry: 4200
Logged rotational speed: 4250
